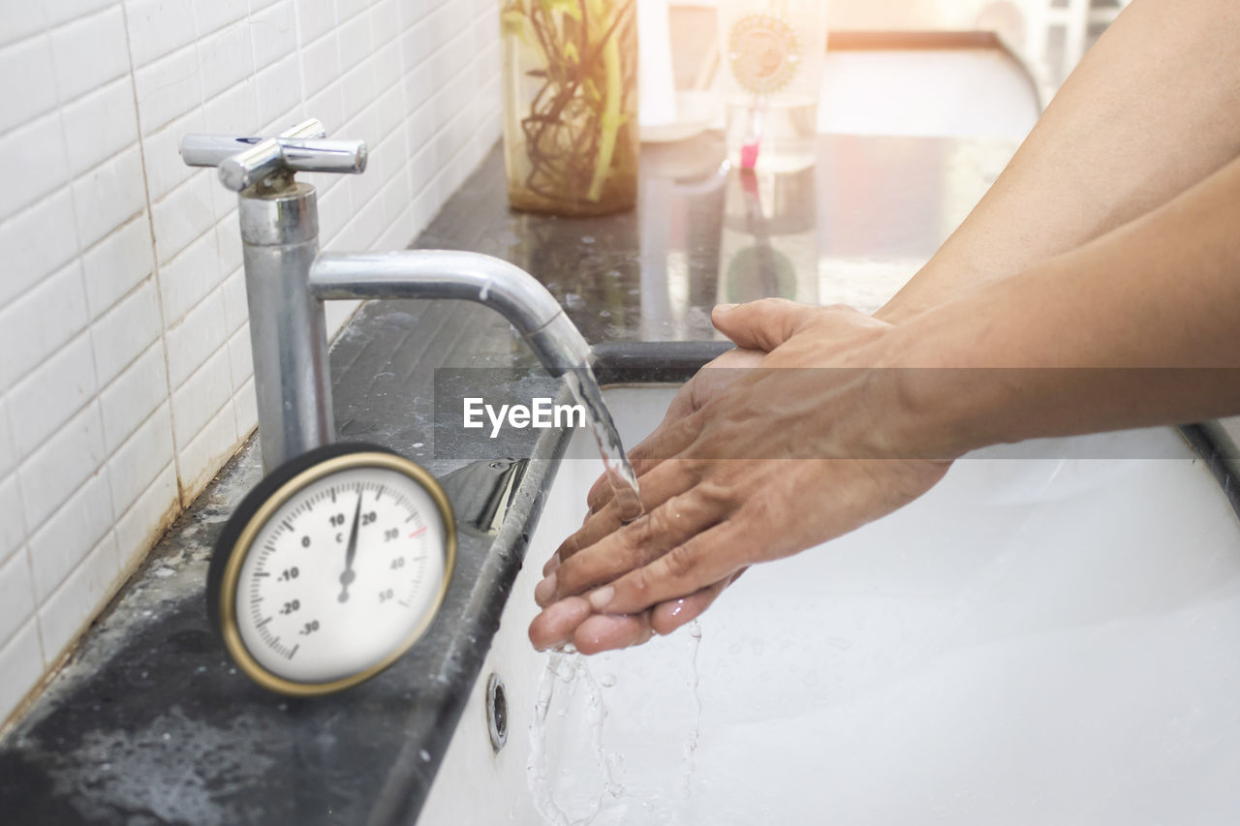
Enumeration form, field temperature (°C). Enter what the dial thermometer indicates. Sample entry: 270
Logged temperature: 15
